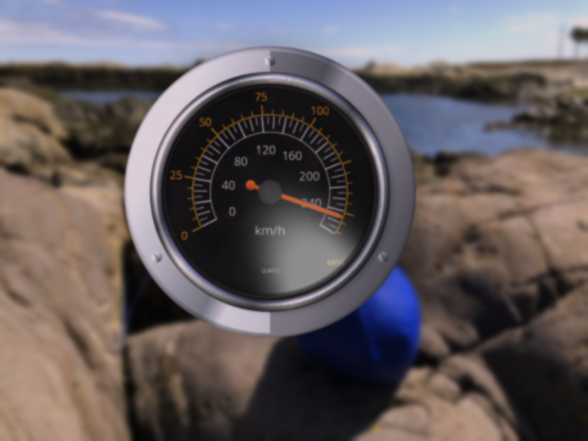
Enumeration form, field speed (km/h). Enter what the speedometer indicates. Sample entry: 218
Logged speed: 245
